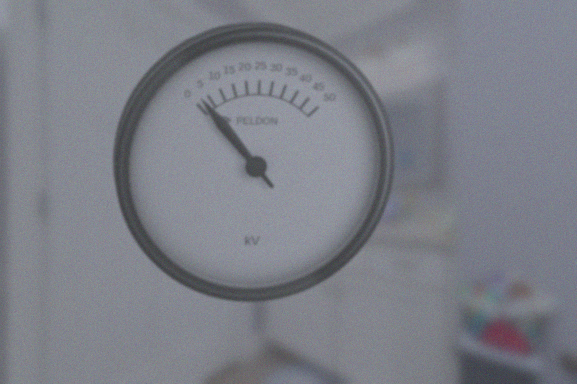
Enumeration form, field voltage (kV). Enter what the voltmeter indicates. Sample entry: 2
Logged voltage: 2.5
